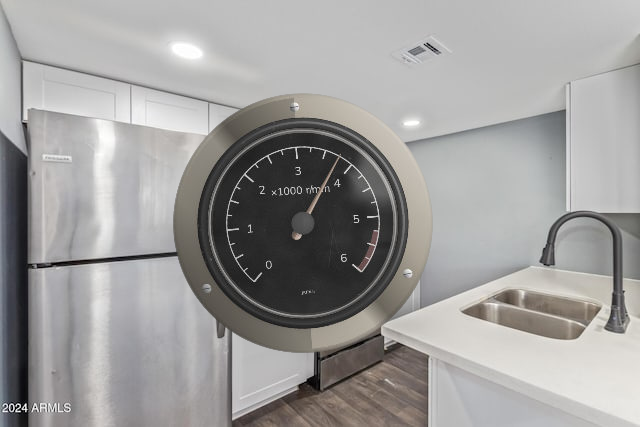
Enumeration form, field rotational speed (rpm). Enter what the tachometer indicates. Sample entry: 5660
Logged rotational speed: 3750
